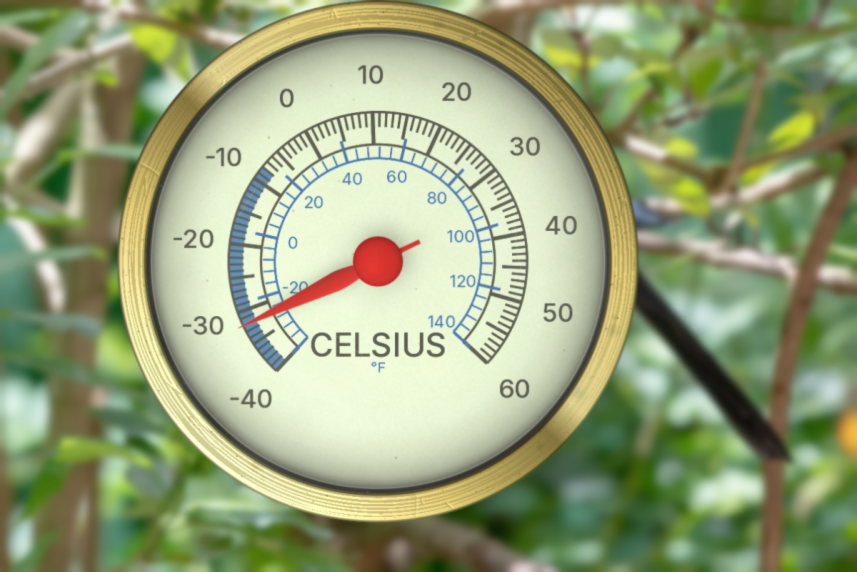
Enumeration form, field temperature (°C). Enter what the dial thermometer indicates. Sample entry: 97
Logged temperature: -32
